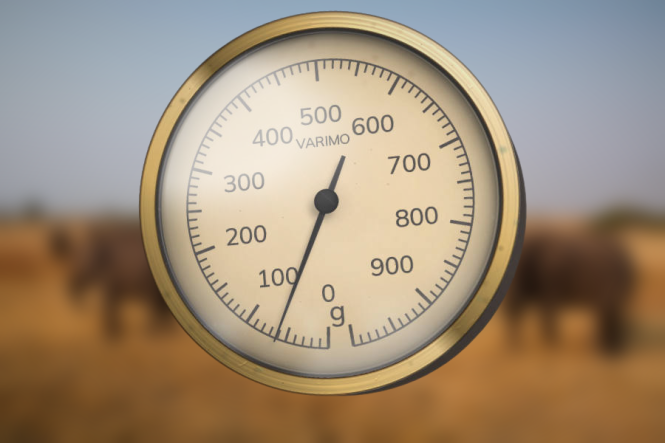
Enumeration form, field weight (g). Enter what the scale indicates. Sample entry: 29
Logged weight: 60
